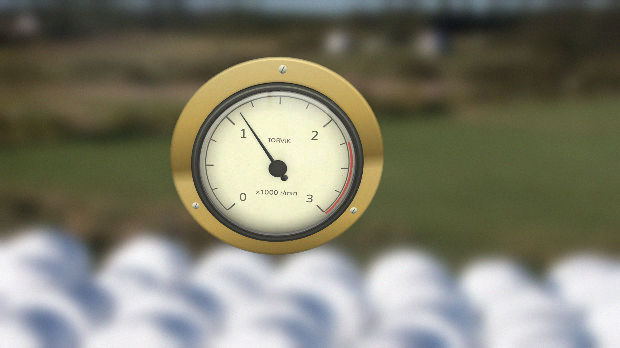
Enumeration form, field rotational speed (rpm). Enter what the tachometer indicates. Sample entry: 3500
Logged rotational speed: 1125
